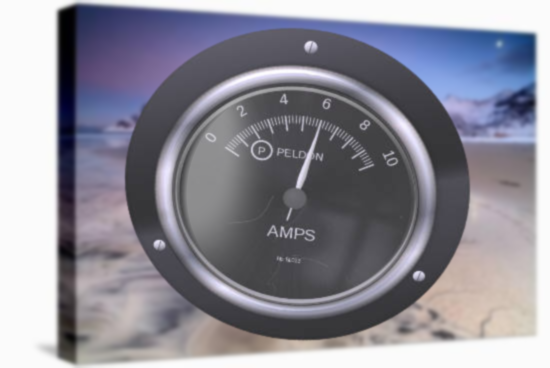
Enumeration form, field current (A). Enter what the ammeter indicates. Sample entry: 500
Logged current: 6
